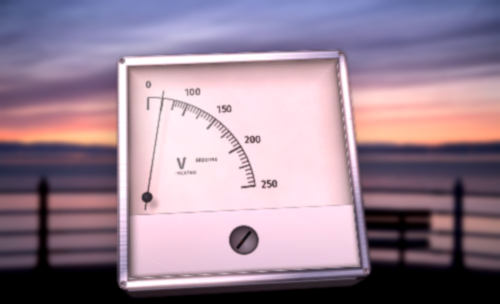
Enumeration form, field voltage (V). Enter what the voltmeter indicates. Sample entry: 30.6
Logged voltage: 50
